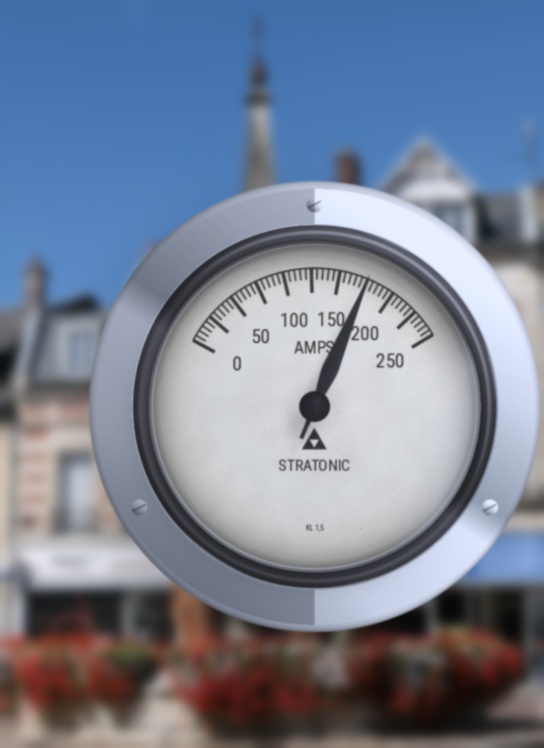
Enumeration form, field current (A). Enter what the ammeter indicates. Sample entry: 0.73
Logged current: 175
